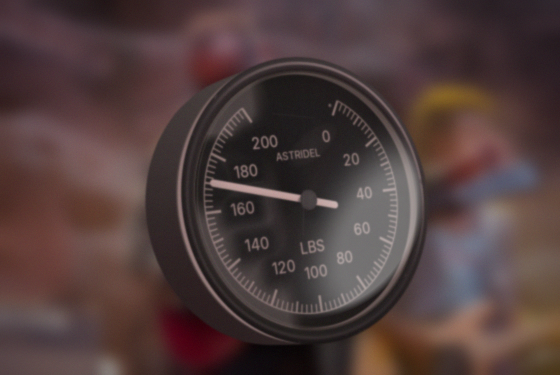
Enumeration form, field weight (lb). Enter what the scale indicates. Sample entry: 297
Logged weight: 170
